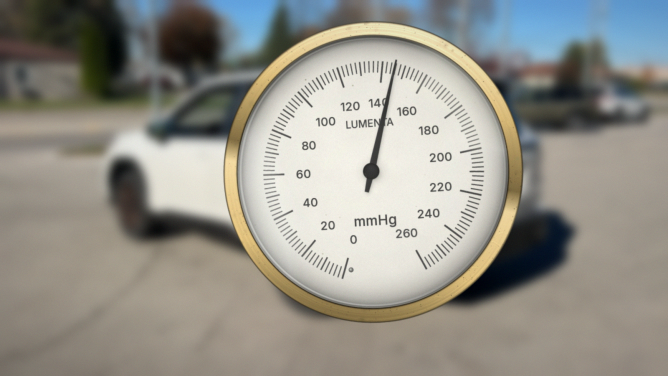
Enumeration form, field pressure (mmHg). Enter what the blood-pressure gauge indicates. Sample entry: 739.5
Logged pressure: 146
